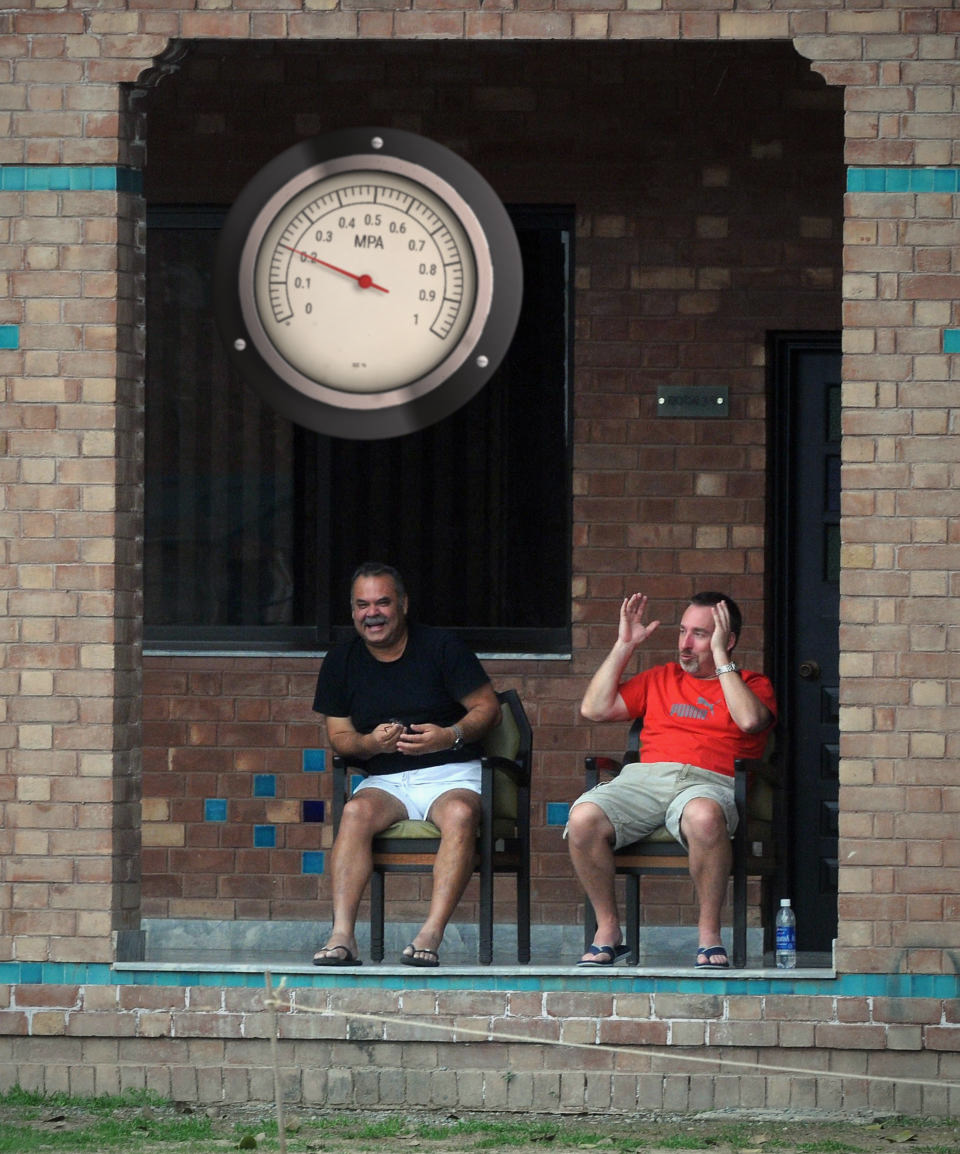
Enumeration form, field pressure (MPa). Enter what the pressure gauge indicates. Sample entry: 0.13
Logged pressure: 0.2
